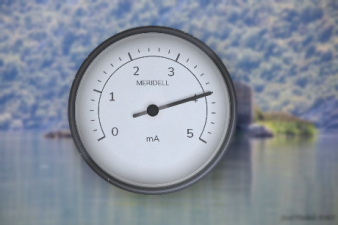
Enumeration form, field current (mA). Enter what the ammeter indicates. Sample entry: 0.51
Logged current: 4
